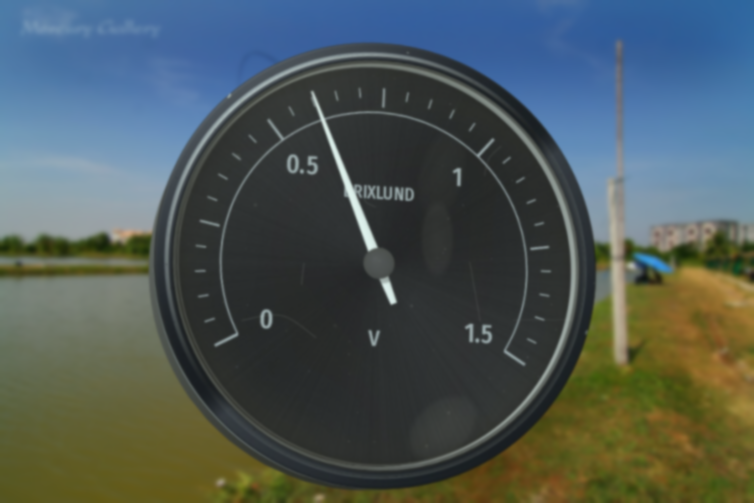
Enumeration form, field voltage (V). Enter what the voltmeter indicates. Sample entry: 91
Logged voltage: 0.6
